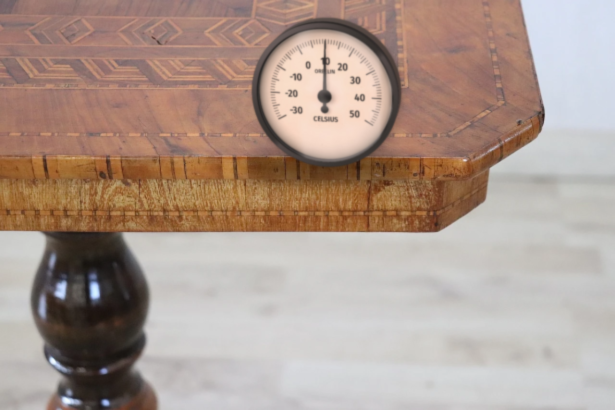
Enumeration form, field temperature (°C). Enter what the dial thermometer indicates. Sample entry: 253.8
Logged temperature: 10
